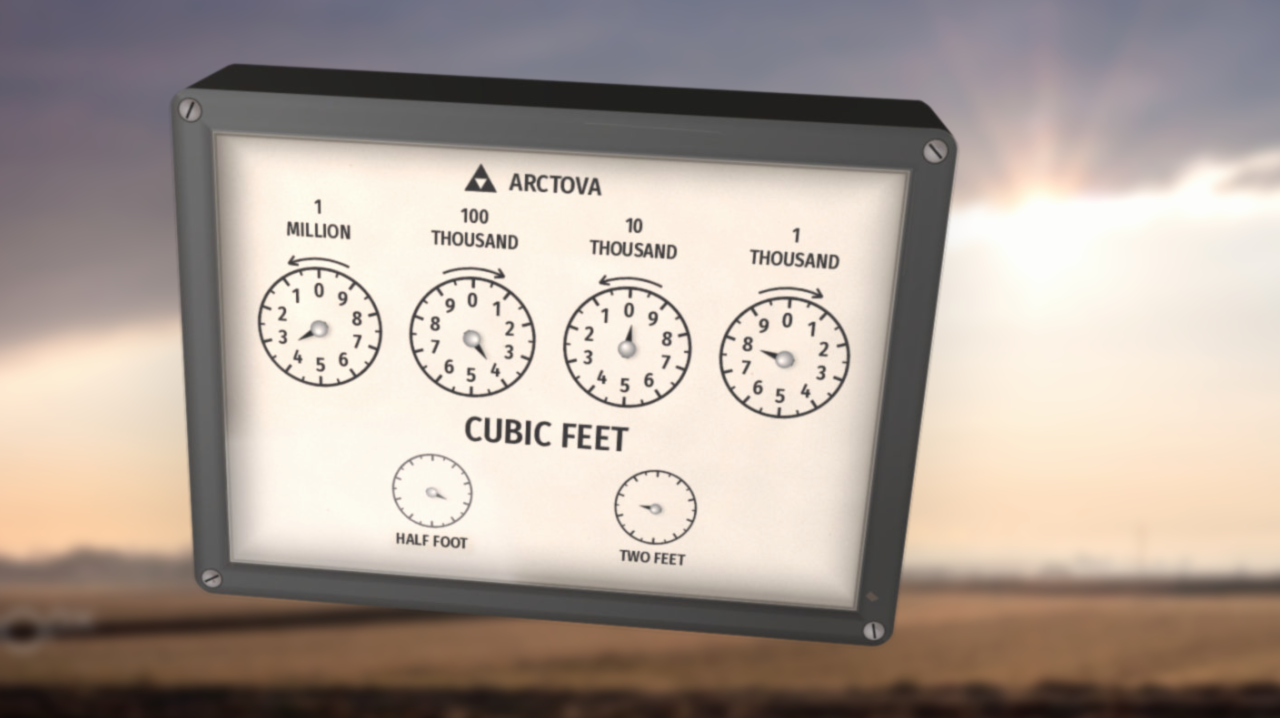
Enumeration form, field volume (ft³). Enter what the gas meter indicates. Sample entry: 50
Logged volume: 339800
